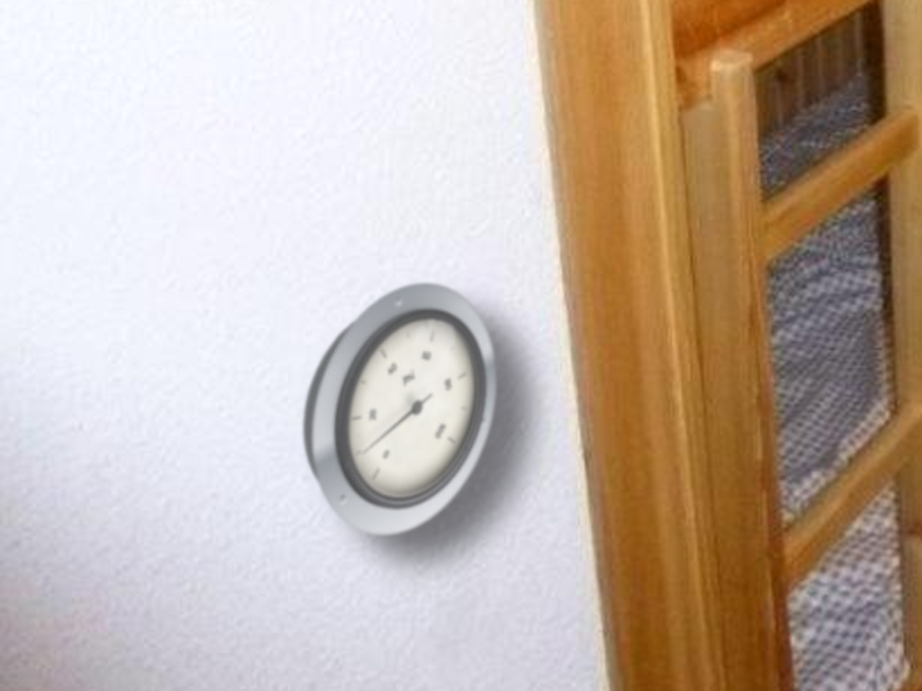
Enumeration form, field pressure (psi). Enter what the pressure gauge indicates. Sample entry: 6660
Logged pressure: 10
